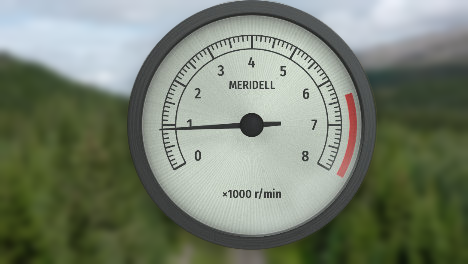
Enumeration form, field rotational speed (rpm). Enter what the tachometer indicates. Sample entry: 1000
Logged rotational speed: 900
